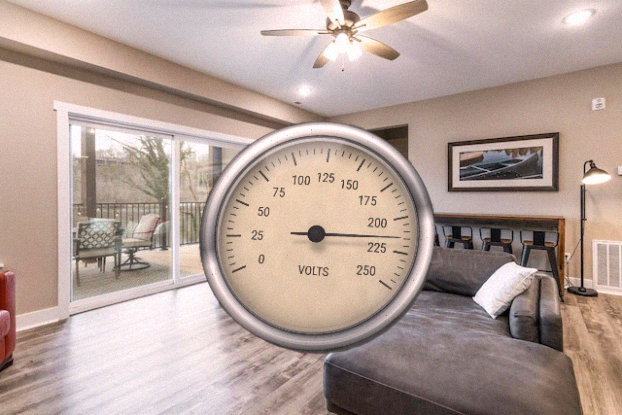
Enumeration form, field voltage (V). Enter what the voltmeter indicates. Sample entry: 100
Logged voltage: 215
